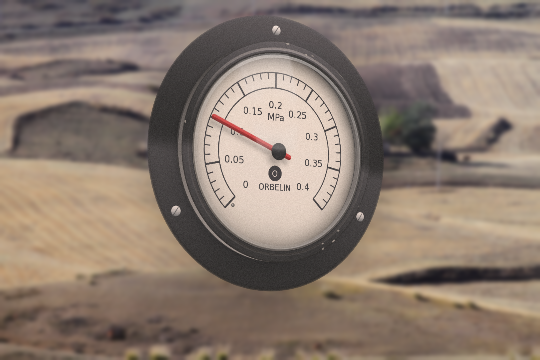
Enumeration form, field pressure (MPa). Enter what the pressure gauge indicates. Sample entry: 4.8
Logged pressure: 0.1
